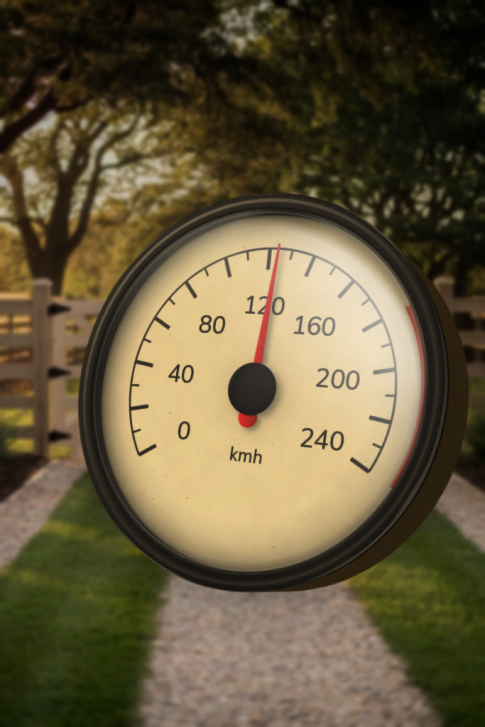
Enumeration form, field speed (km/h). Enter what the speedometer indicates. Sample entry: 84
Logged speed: 125
